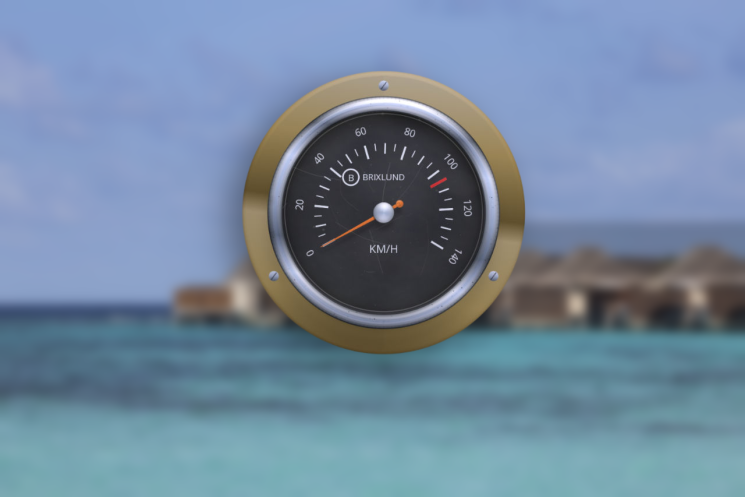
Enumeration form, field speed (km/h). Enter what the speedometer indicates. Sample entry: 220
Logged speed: 0
